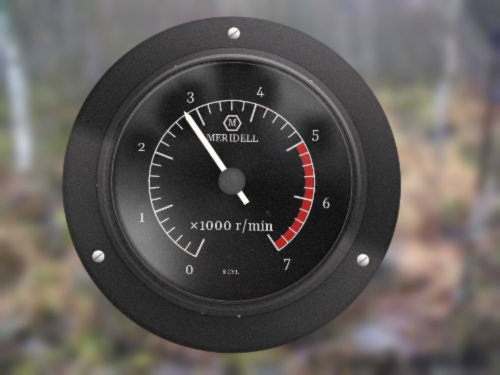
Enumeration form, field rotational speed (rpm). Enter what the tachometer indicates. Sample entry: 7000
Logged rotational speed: 2800
